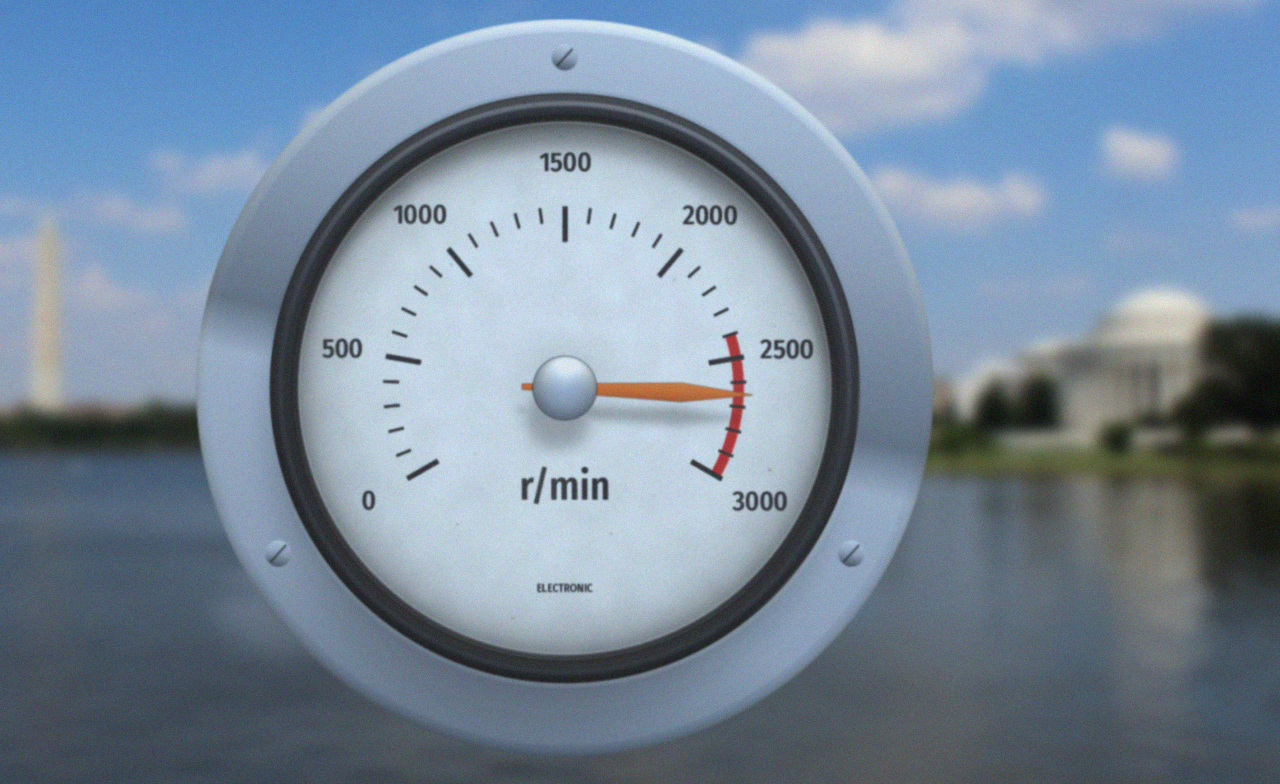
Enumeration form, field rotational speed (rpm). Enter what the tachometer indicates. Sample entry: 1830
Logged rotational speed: 2650
